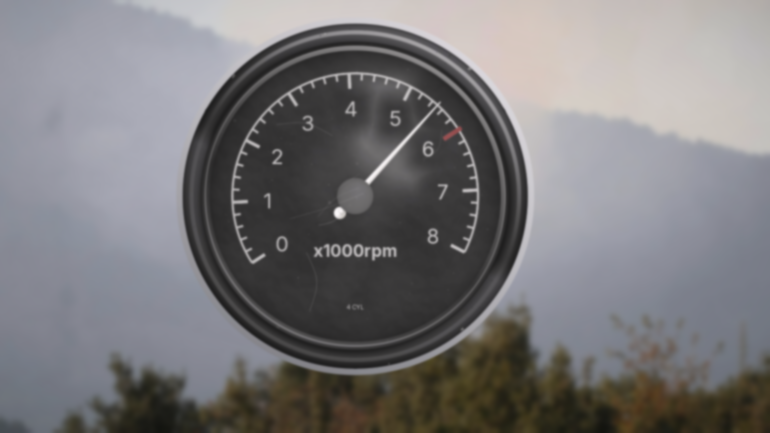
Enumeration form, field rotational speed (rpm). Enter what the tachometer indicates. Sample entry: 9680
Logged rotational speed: 5500
